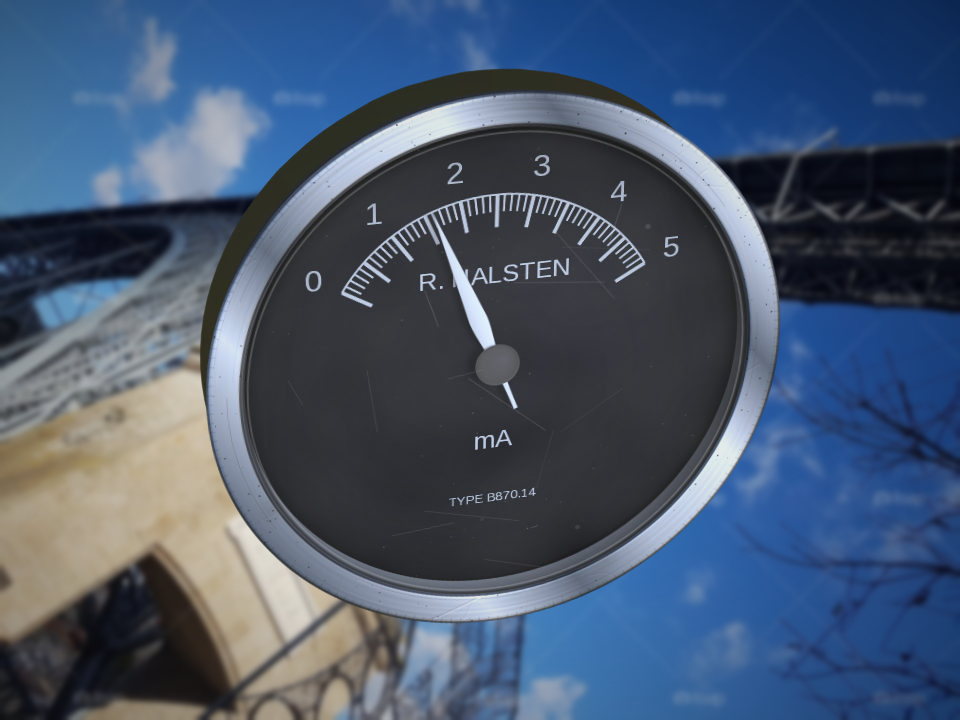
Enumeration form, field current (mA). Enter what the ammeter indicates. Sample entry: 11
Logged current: 1.6
